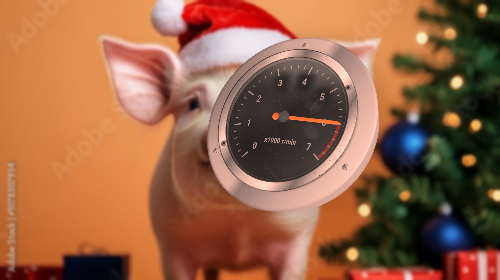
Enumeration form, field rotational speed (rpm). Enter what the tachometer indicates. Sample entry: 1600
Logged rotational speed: 6000
